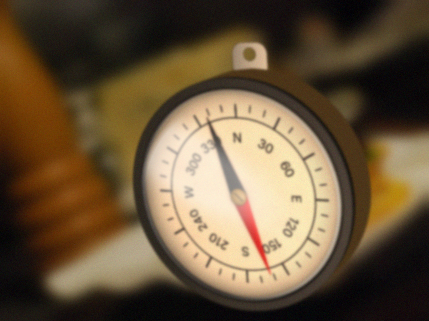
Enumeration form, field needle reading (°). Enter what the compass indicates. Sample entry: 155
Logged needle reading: 160
